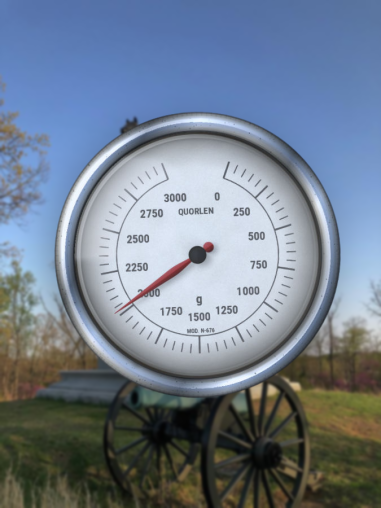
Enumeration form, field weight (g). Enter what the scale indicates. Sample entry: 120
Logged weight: 2025
